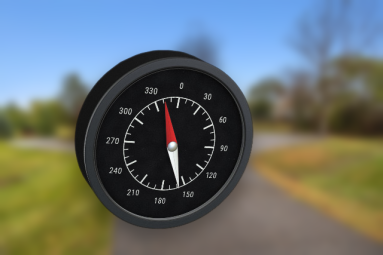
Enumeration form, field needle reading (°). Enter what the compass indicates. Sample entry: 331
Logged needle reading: 340
